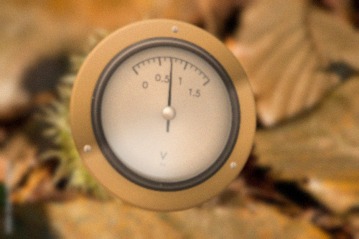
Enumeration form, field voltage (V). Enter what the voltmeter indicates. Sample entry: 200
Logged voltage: 0.7
